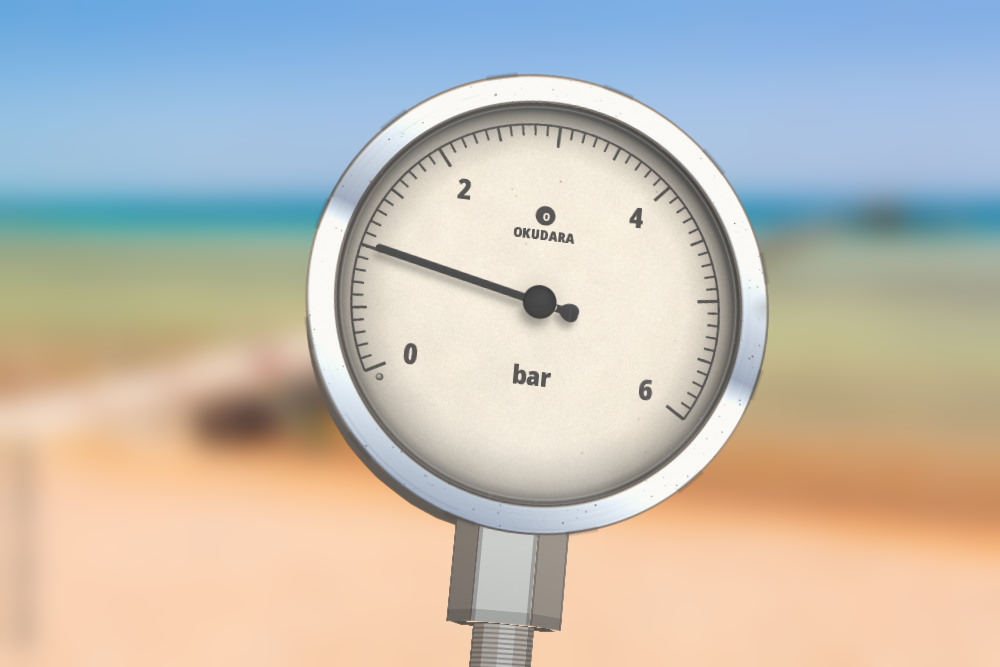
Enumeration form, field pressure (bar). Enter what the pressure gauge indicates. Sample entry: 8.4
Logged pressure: 1
